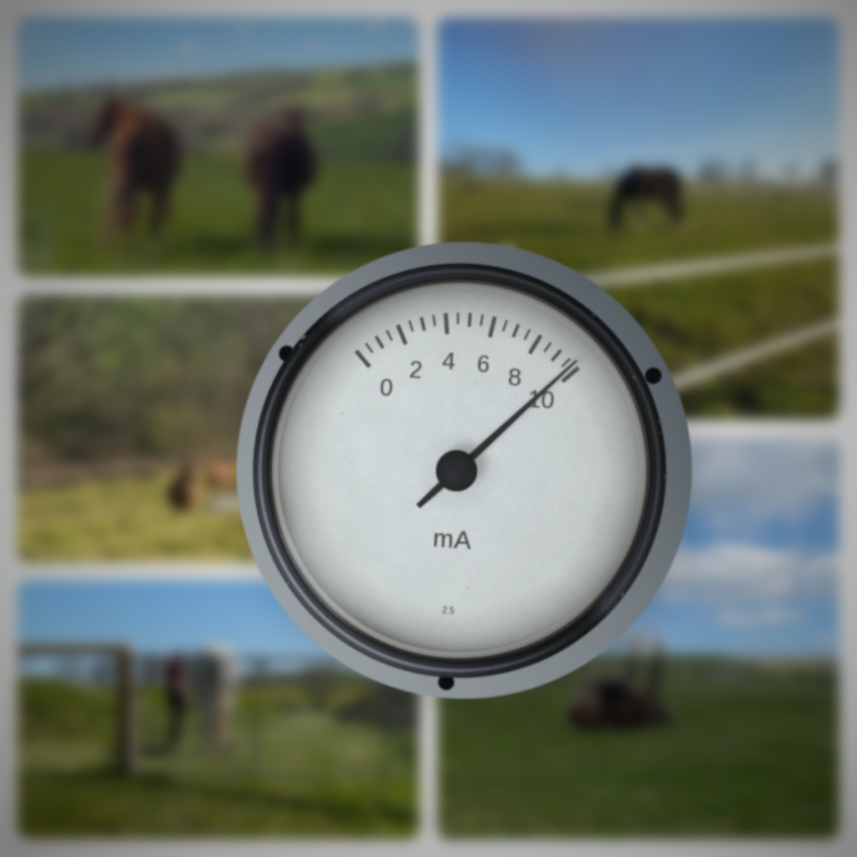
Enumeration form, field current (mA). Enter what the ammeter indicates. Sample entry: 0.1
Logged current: 9.75
